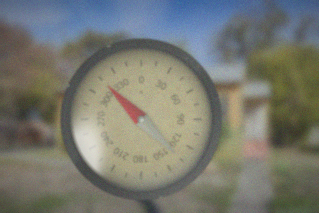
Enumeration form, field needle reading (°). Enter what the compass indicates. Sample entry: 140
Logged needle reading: 315
